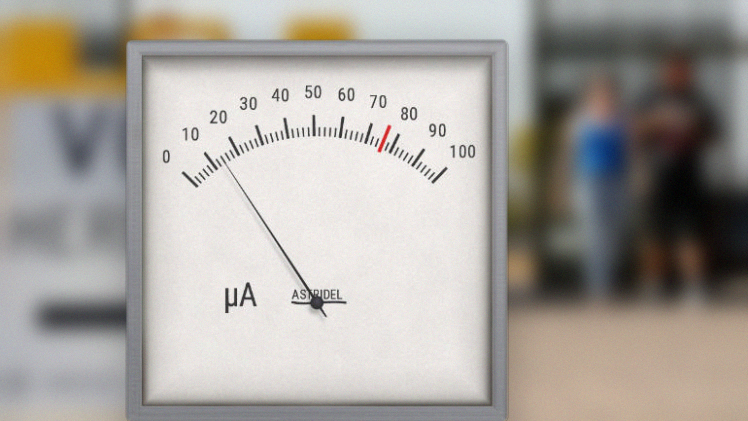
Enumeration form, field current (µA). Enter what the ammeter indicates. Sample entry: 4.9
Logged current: 14
